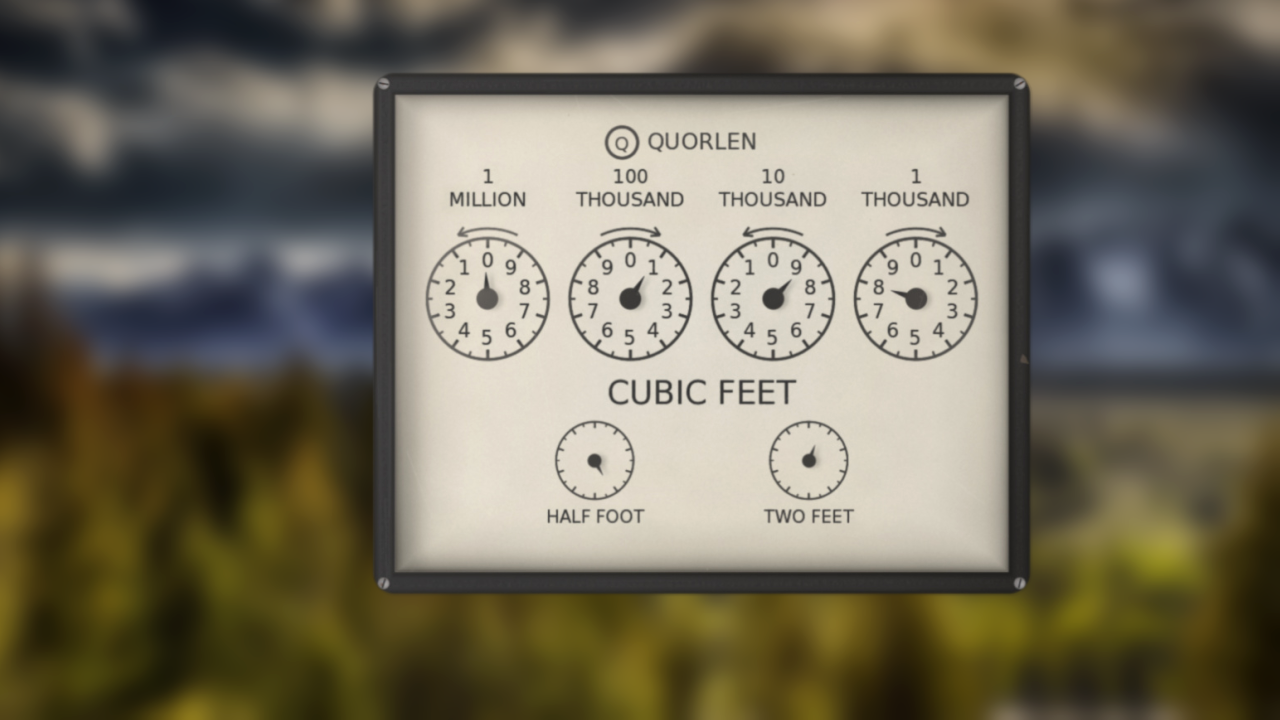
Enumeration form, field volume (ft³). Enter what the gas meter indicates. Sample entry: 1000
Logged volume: 8800
